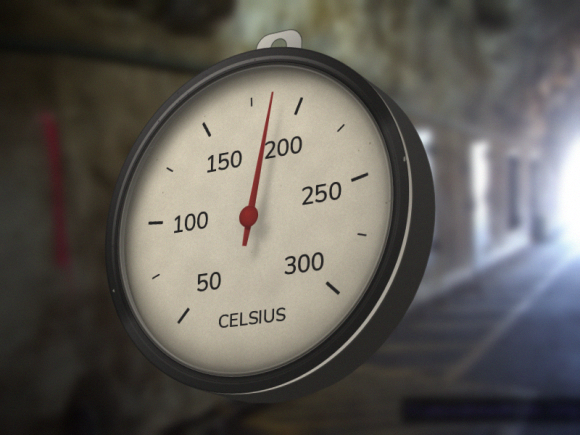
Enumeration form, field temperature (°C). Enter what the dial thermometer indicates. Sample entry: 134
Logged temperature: 187.5
